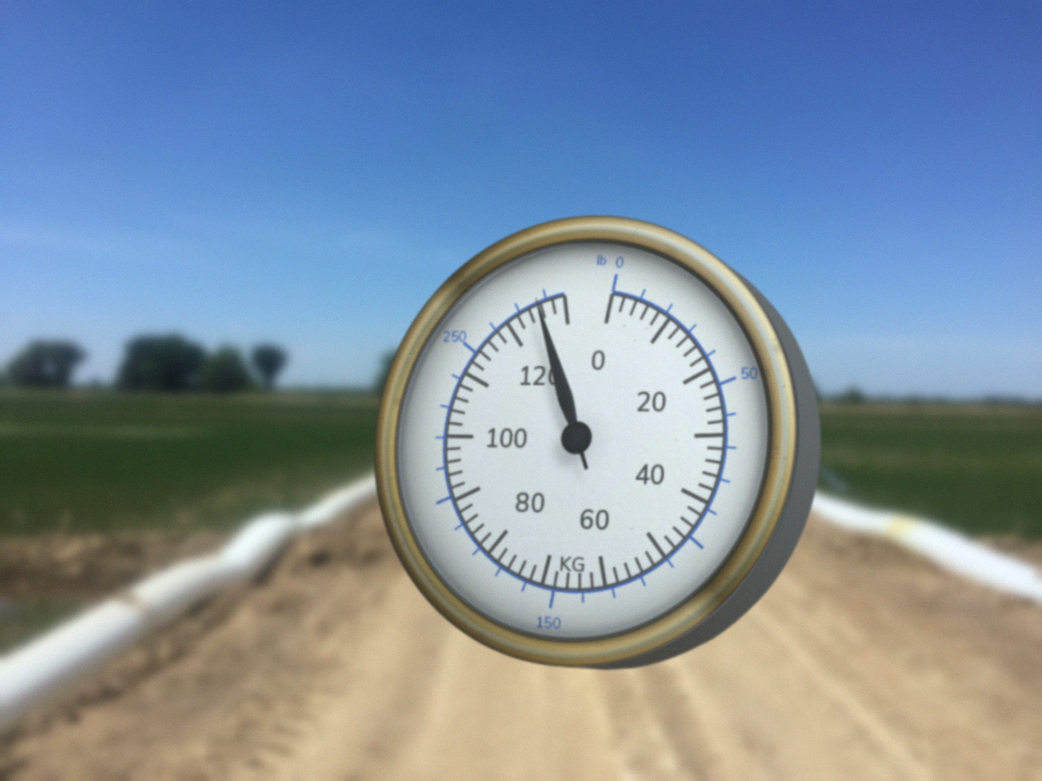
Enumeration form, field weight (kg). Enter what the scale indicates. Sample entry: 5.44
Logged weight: 126
